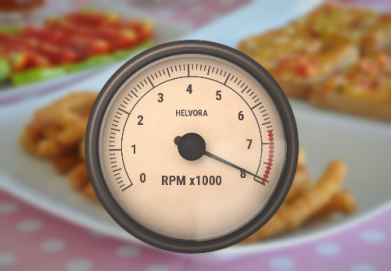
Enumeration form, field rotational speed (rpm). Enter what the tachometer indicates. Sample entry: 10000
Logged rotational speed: 7900
